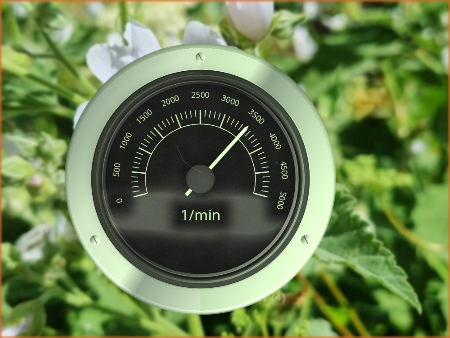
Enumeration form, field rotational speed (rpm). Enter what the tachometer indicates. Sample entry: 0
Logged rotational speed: 3500
